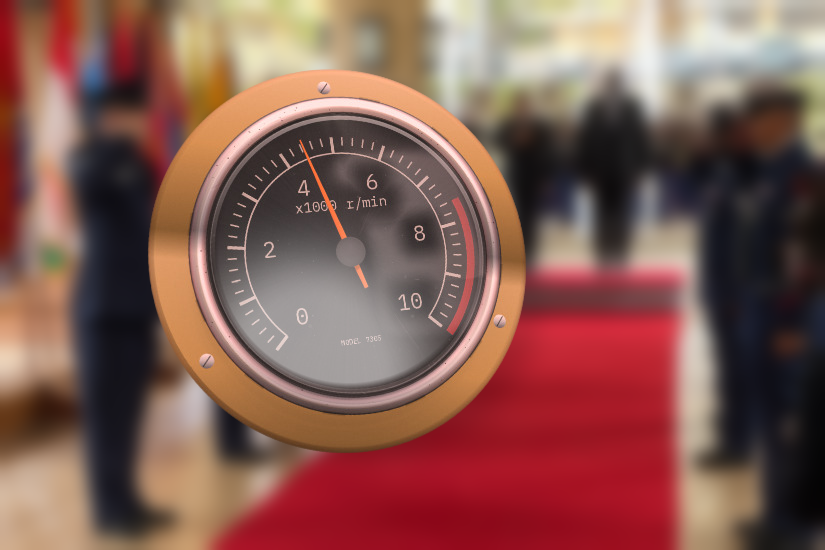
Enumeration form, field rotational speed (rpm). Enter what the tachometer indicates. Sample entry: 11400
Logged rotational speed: 4400
